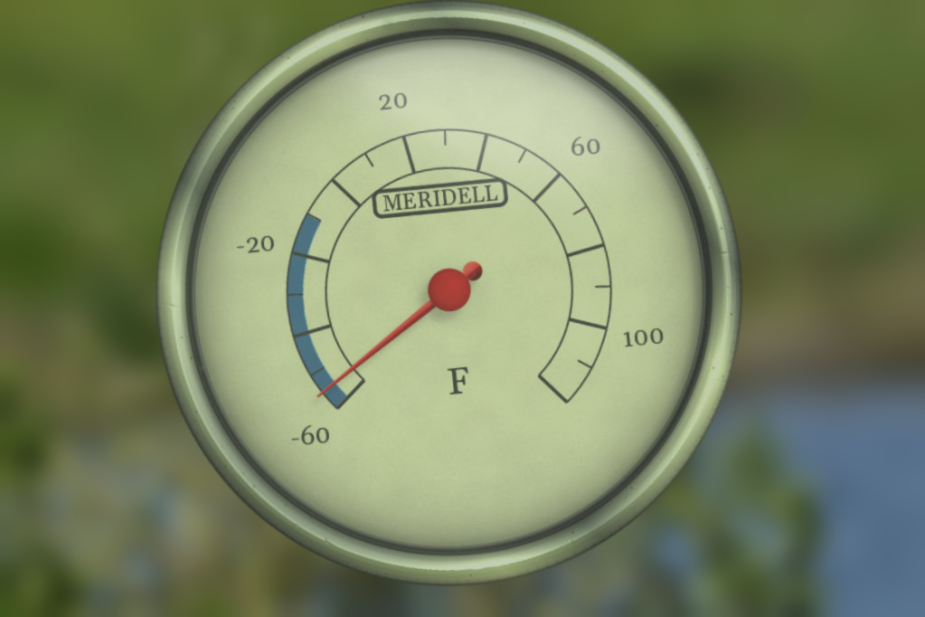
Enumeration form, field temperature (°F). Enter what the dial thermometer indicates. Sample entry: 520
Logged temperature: -55
